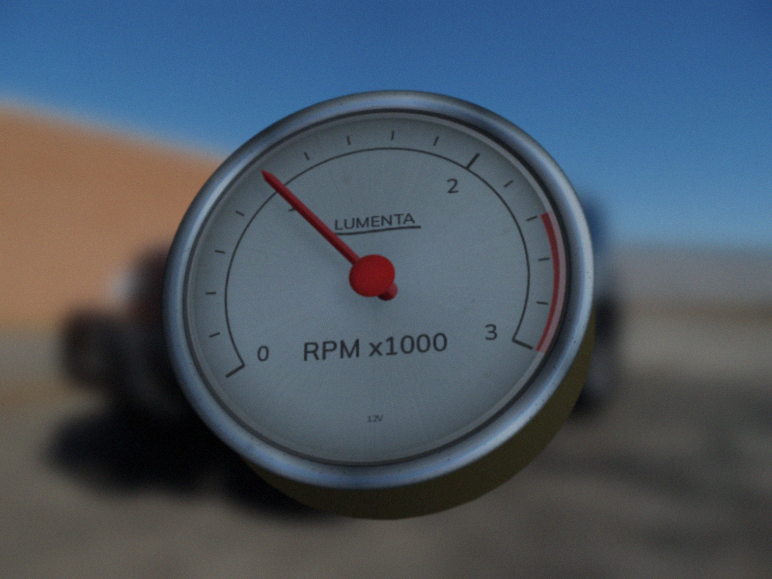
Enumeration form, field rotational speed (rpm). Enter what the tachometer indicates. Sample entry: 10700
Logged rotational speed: 1000
